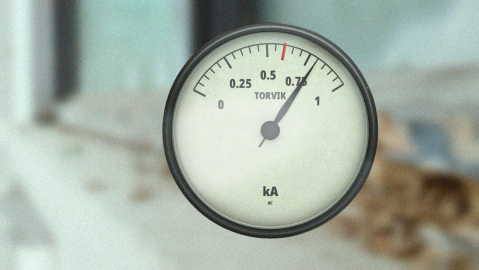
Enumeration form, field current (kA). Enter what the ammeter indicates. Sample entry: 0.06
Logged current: 0.8
